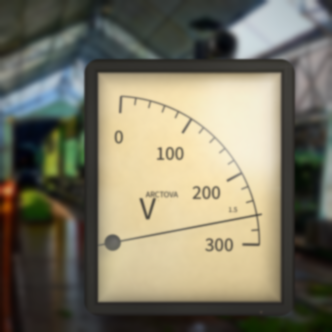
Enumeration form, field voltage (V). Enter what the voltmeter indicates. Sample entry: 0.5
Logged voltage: 260
